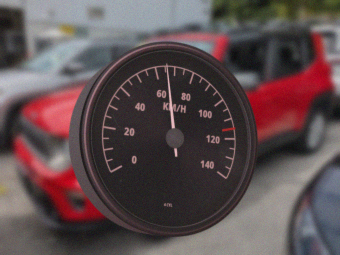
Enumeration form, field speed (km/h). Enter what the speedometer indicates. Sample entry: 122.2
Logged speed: 65
